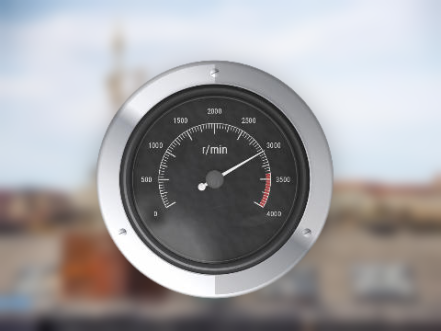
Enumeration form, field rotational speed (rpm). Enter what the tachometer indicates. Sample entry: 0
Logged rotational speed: 3000
